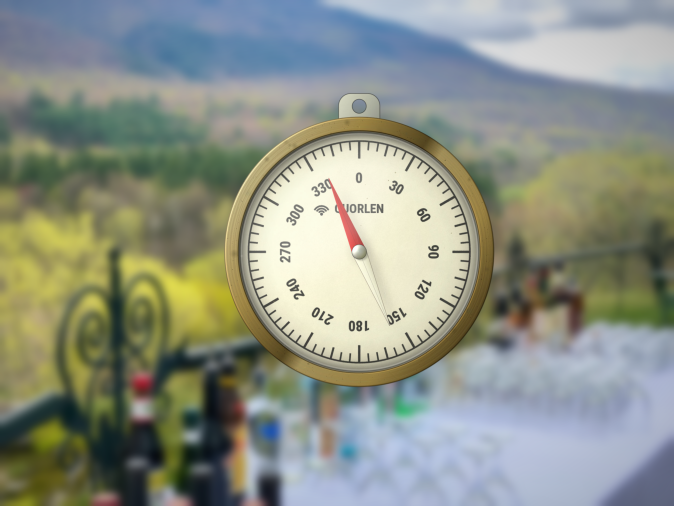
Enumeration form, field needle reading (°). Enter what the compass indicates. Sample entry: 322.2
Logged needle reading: 337.5
